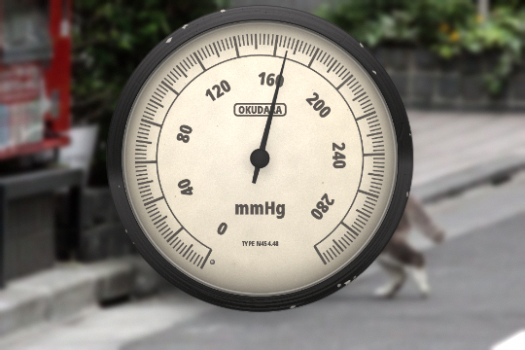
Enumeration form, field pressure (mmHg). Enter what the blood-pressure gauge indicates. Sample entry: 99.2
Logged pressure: 166
